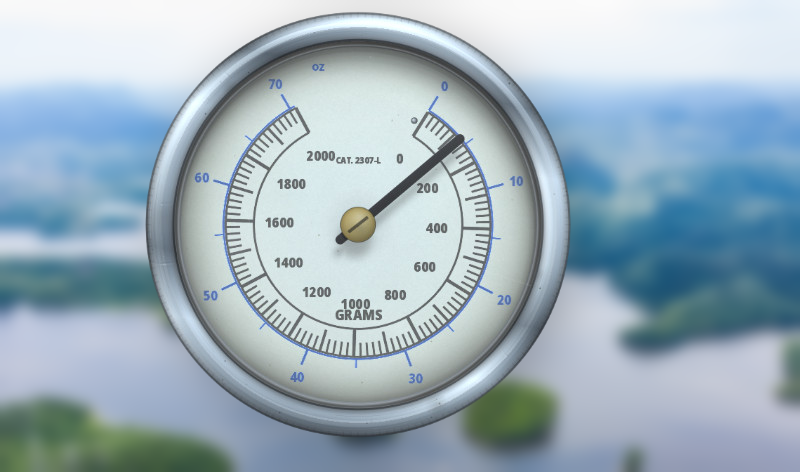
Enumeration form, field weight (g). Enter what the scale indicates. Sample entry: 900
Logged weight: 120
